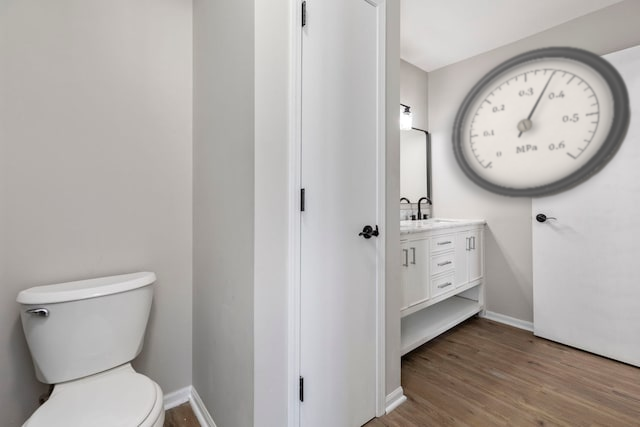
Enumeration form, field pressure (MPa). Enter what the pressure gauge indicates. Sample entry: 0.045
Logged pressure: 0.36
